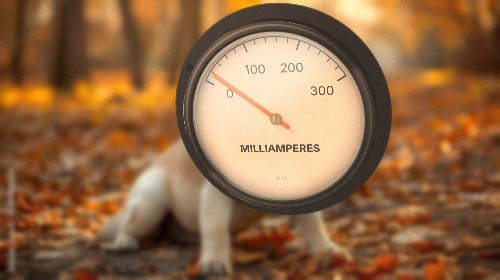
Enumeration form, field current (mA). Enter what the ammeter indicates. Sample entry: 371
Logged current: 20
